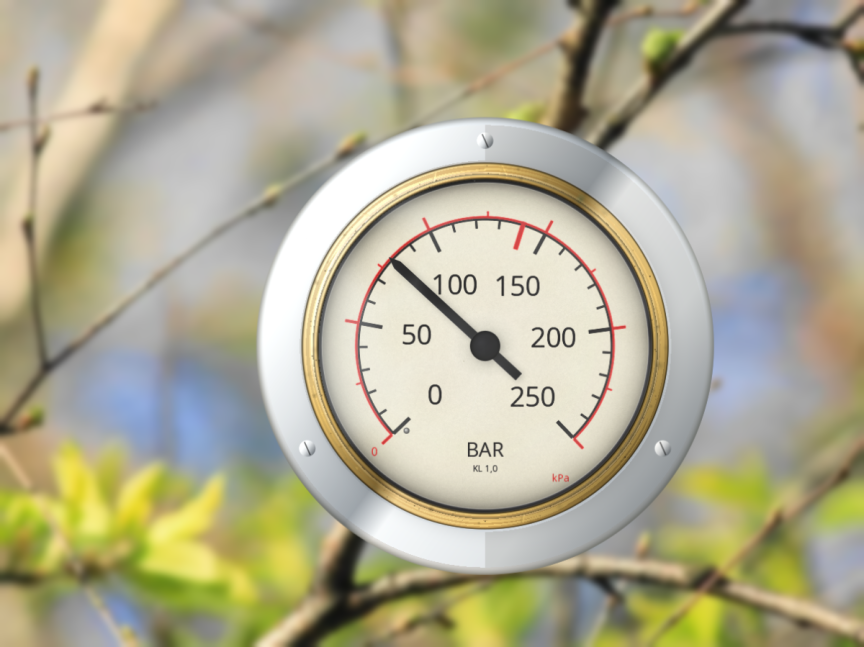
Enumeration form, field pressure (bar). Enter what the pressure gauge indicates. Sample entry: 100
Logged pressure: 80
